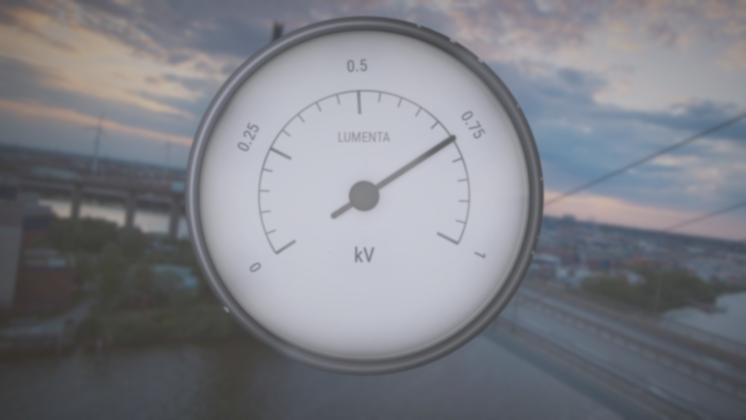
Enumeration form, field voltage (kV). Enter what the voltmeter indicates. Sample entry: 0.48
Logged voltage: 0.75
